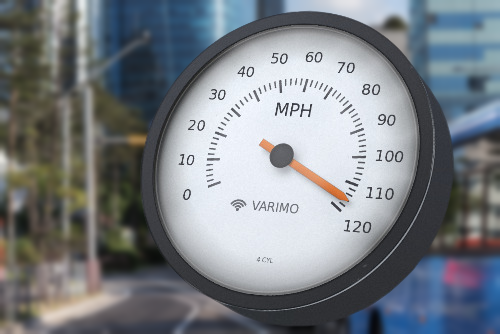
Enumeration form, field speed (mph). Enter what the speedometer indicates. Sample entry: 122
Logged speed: 116
